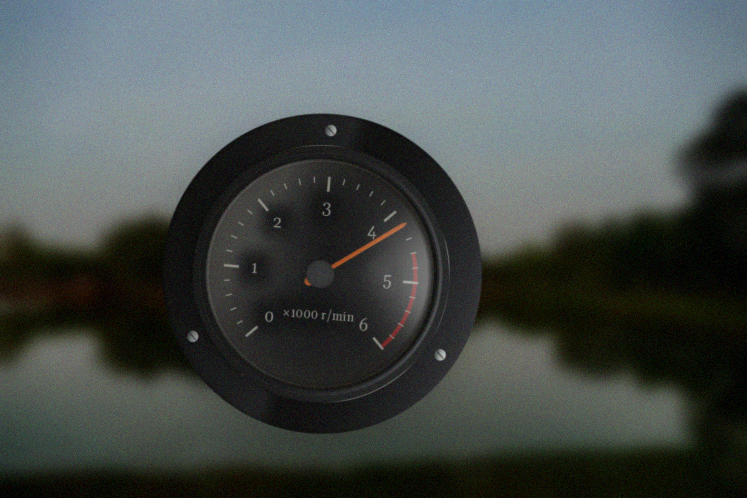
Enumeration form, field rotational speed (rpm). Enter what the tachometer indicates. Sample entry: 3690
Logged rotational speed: 4200
